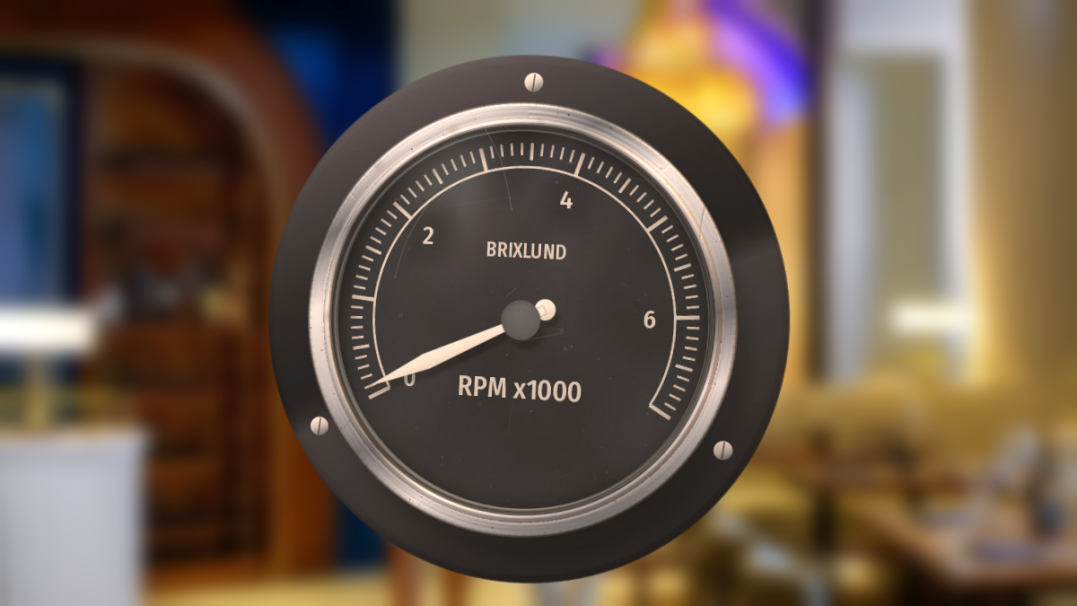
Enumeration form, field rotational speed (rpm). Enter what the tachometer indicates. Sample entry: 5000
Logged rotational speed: 100
